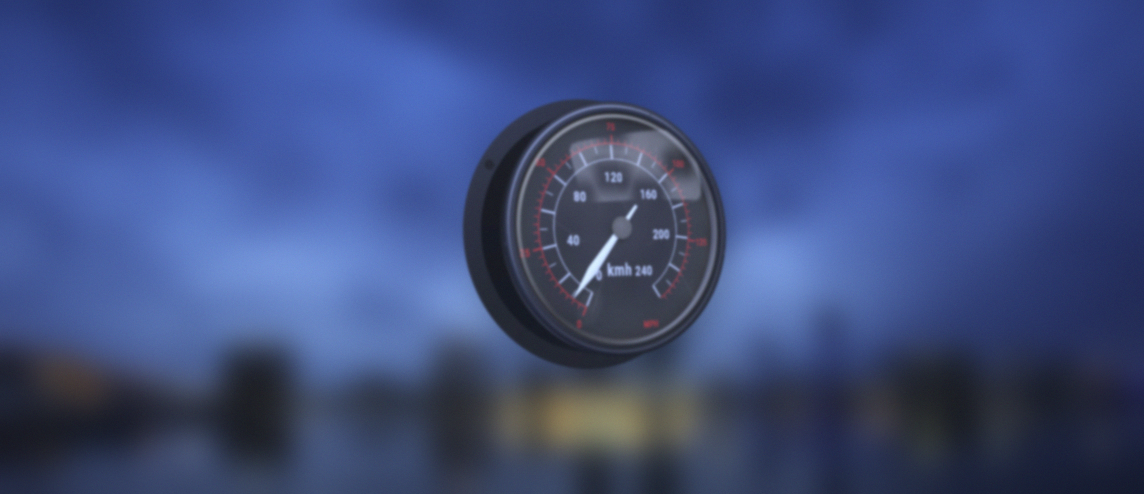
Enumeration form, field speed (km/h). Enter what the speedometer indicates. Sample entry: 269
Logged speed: 10
